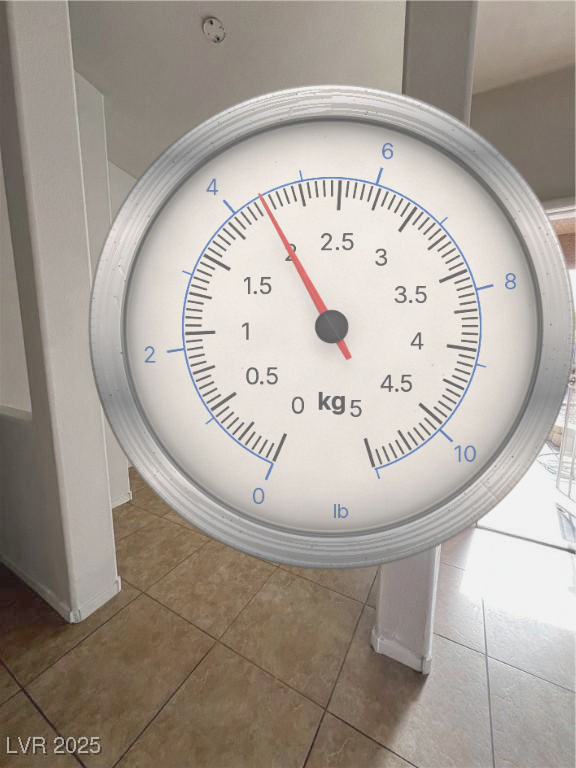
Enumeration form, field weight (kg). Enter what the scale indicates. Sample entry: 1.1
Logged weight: 2
